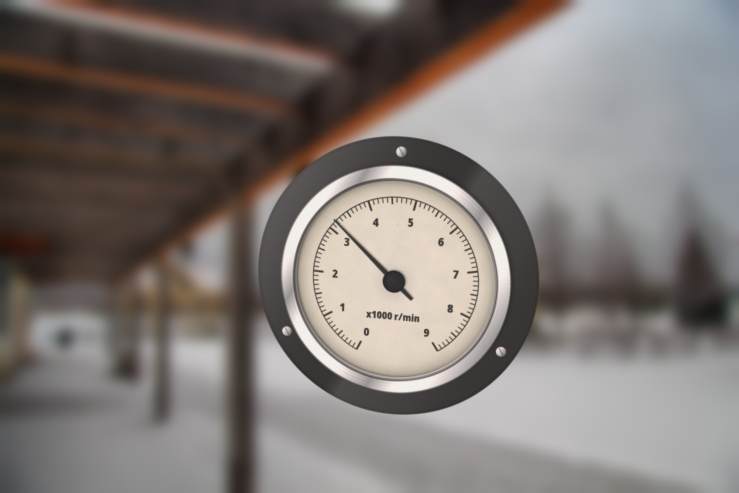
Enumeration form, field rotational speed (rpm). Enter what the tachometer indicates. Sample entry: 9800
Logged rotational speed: 3200
